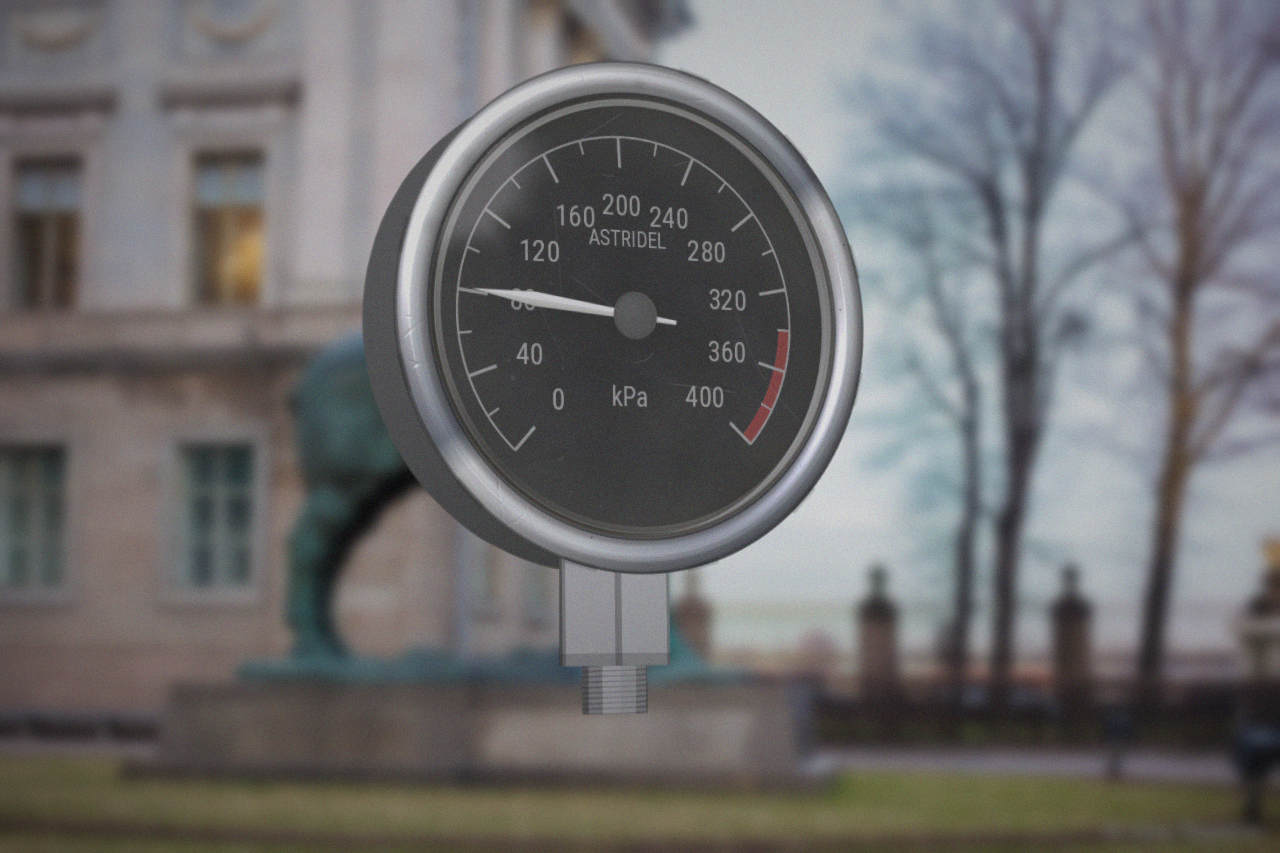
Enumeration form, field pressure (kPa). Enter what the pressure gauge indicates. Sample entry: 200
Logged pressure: 80
